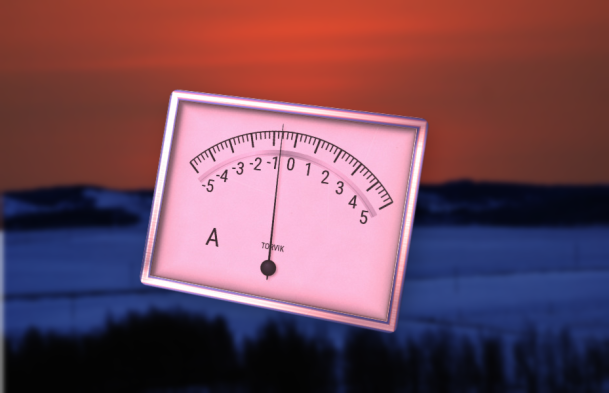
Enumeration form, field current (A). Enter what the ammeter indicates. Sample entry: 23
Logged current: -0.6
